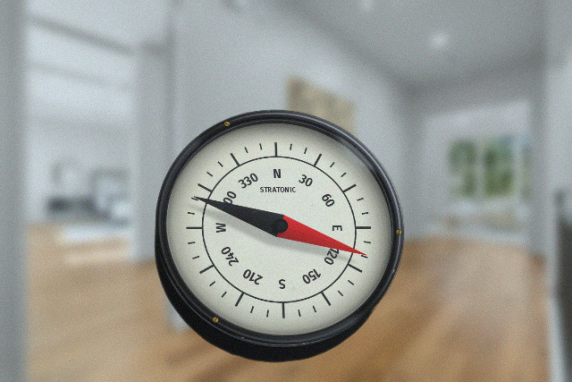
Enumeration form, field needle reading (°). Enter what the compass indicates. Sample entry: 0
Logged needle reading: 110
